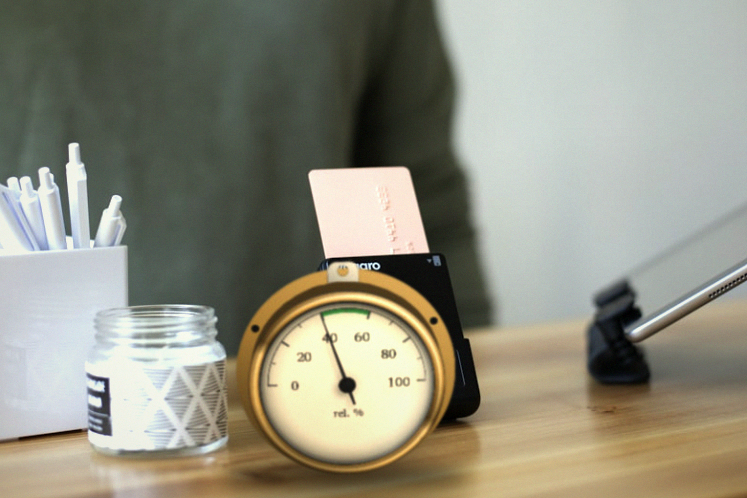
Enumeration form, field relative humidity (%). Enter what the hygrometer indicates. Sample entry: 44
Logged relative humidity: 40
